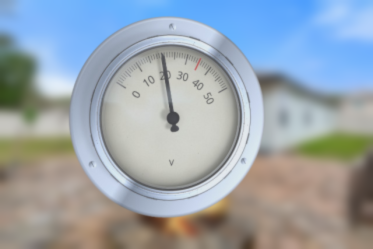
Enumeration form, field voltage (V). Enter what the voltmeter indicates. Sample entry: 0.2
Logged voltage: 20
